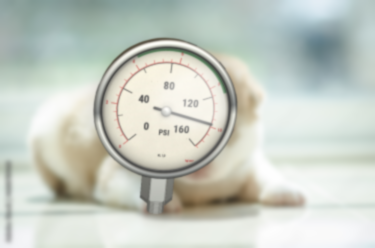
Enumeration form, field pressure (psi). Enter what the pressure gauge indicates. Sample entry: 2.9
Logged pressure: 140
